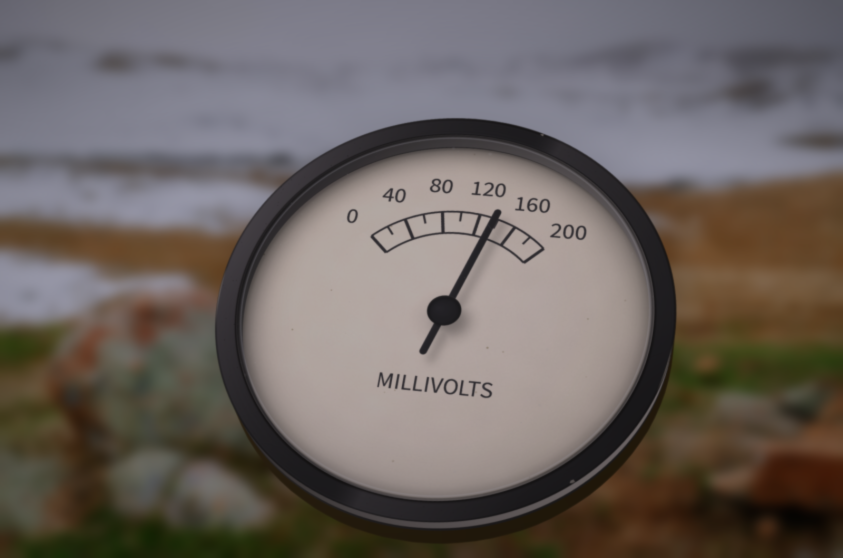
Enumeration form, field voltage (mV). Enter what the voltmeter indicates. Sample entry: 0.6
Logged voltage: 140
